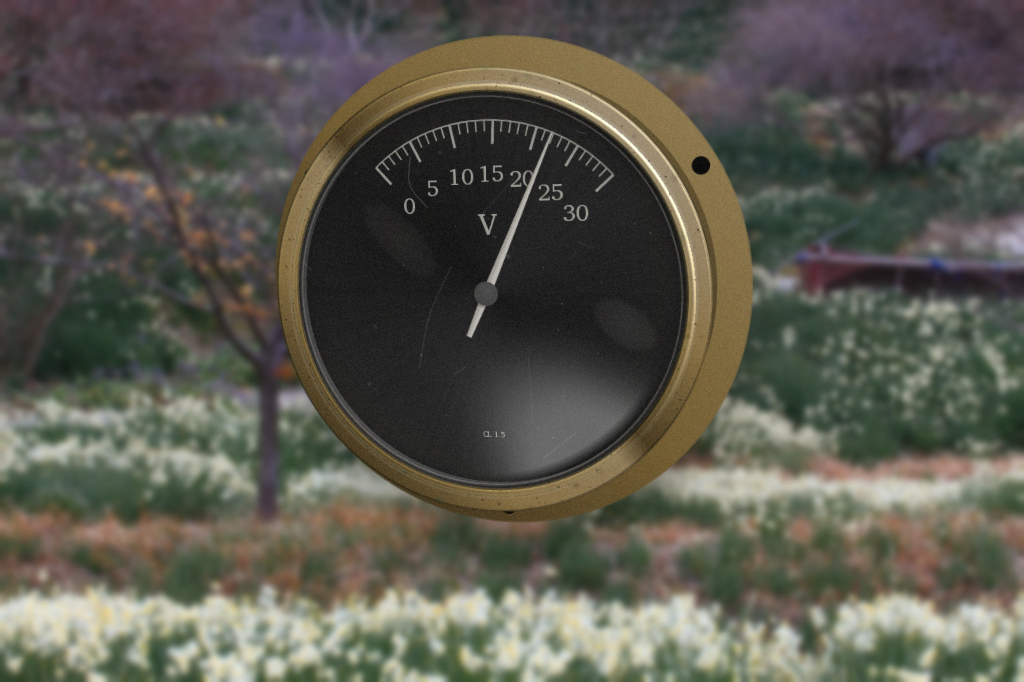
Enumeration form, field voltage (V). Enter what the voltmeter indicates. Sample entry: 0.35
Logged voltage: 22
